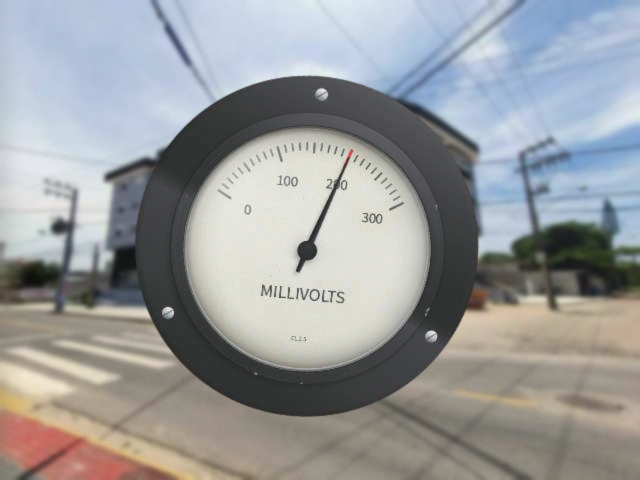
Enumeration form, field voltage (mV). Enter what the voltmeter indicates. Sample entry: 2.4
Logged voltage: 200
